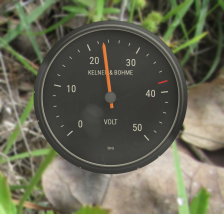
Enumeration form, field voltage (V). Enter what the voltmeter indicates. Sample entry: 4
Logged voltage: 23
